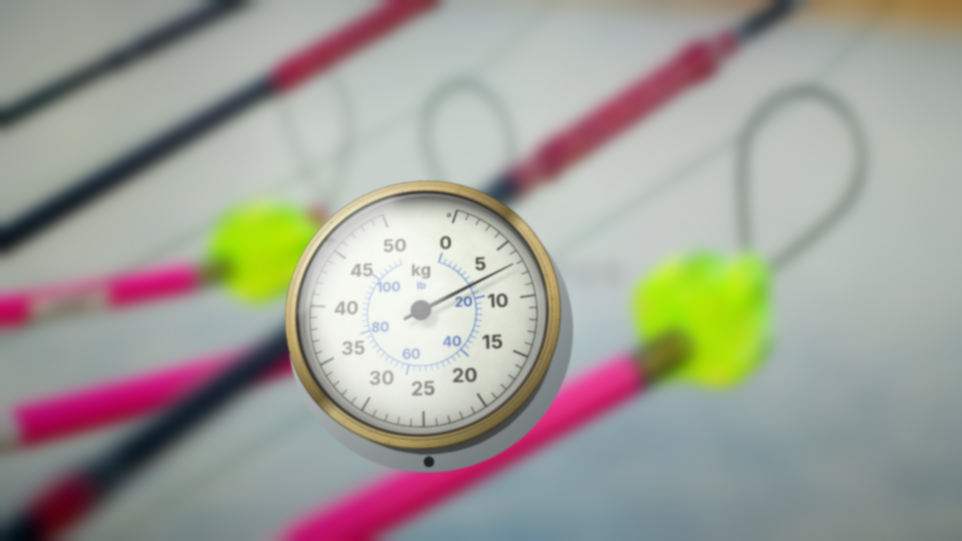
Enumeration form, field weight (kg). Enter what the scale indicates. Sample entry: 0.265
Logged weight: 7
